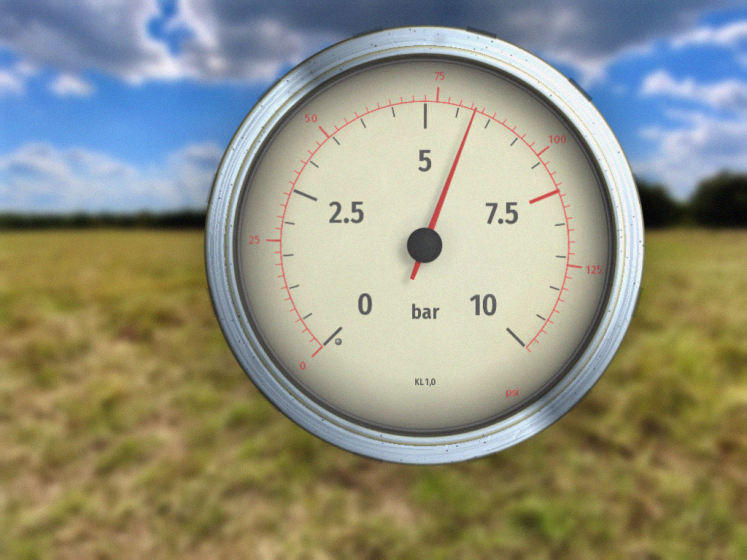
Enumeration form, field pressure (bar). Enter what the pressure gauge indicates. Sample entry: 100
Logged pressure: 5.75
